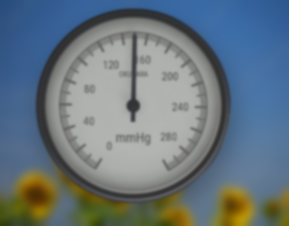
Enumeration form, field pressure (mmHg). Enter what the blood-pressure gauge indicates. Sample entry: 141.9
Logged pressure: 150
